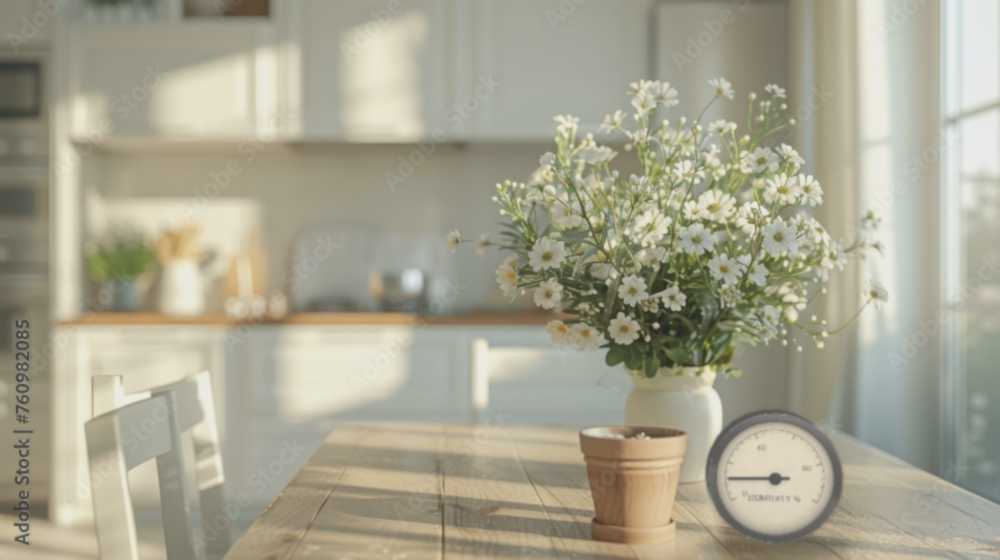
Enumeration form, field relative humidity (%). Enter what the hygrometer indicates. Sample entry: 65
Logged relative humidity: 12
